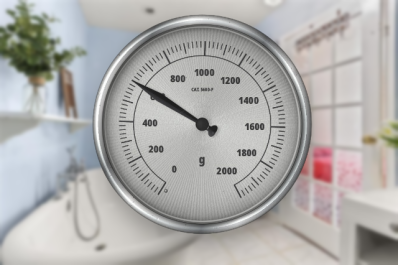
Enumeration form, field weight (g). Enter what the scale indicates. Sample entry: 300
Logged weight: 600
